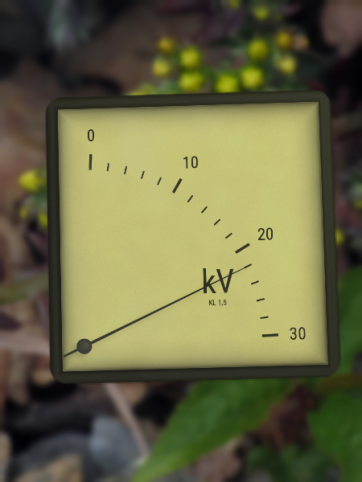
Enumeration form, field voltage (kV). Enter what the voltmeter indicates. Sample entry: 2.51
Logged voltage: 22
